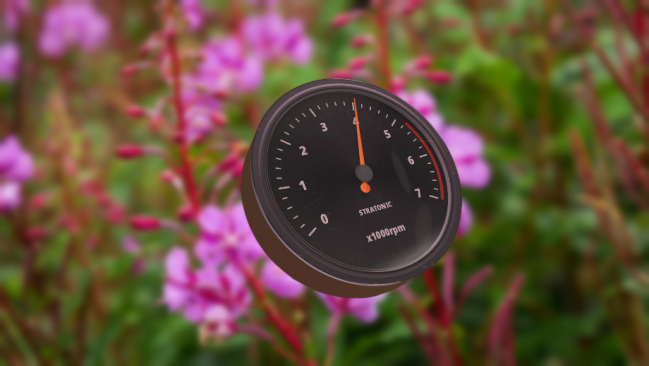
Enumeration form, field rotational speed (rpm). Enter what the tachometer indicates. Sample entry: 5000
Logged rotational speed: 4000
